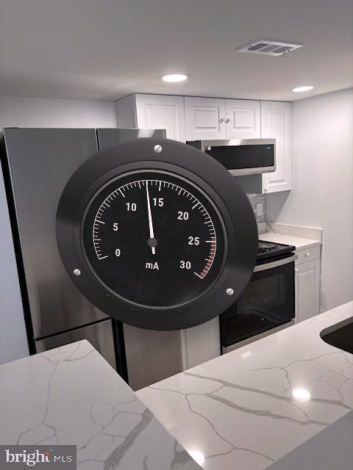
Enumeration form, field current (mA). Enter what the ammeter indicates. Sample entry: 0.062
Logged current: 13.5
